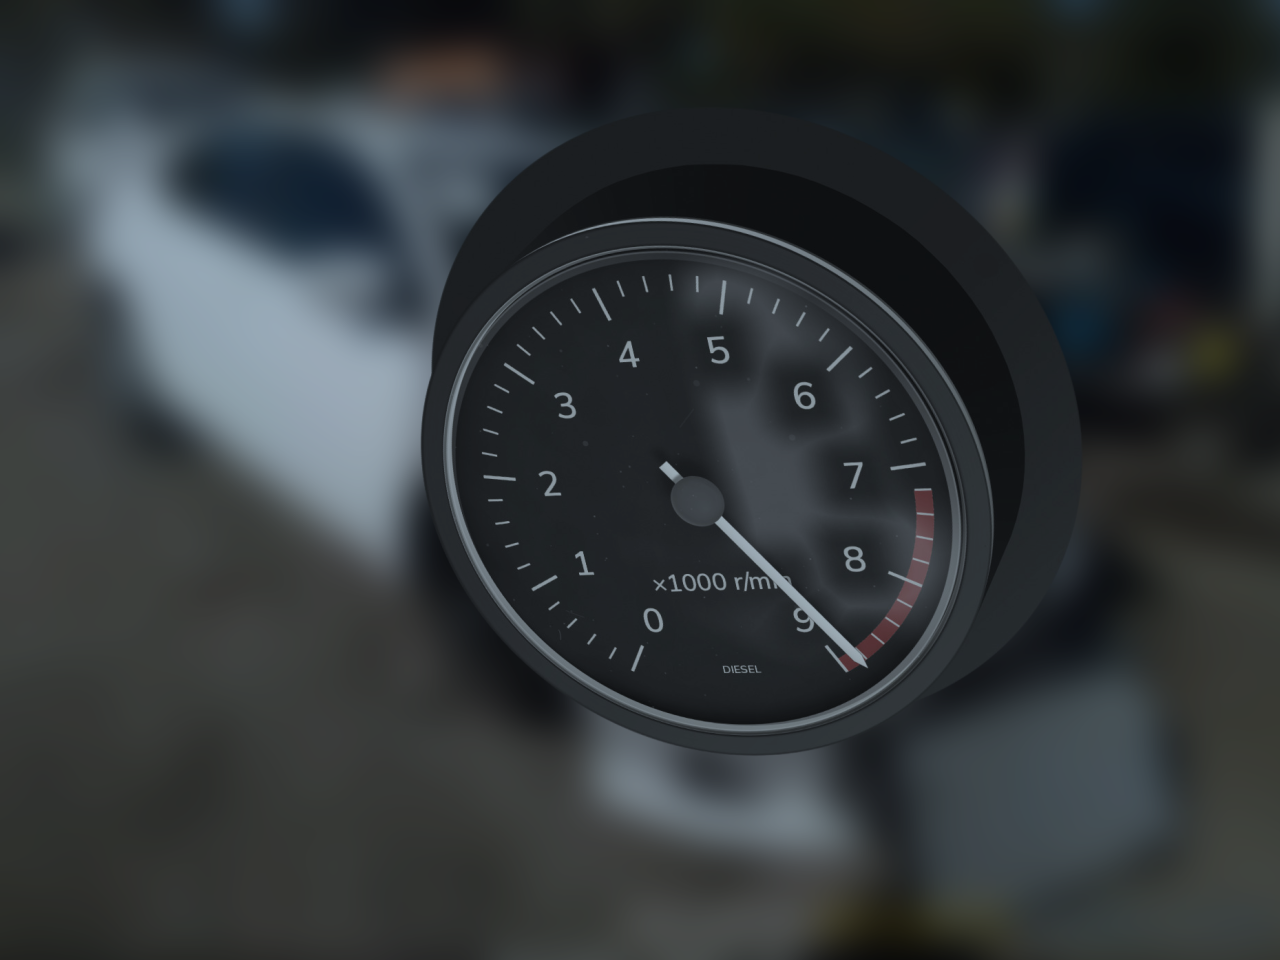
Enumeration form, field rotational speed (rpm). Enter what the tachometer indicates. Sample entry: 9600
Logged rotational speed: 8800
